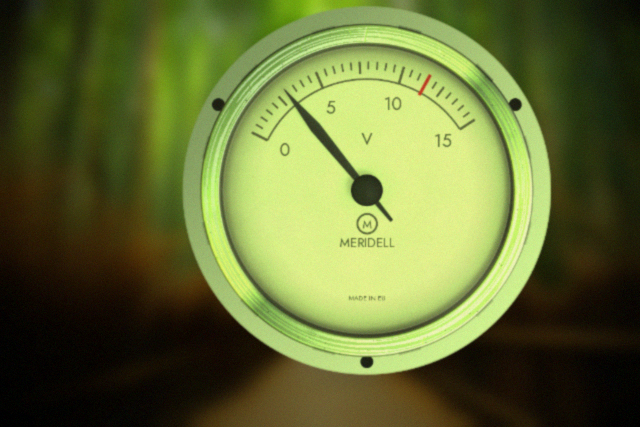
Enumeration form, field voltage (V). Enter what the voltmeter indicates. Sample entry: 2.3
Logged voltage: 3
